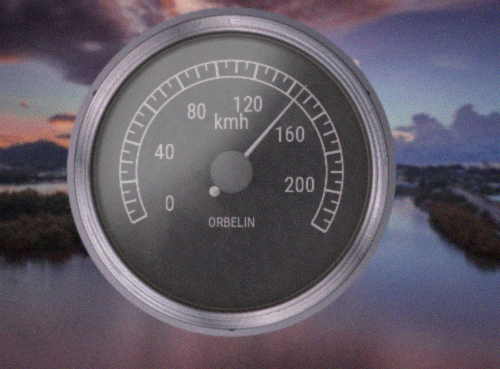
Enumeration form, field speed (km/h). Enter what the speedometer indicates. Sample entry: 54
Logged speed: 145
